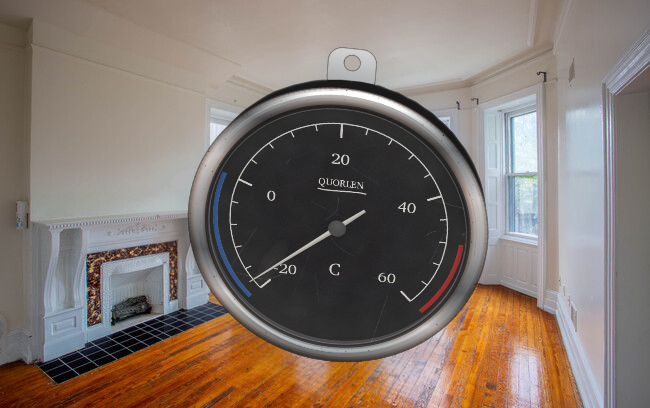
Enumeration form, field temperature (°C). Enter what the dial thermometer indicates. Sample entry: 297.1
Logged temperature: -18
